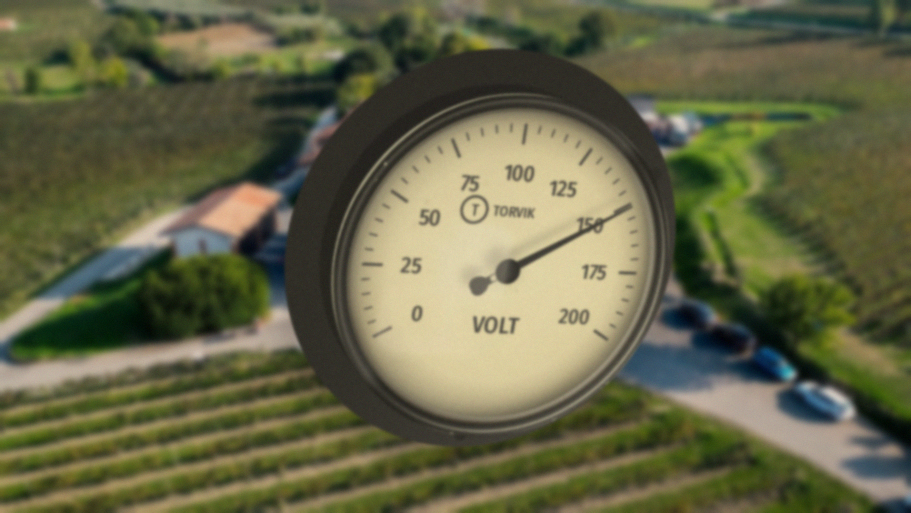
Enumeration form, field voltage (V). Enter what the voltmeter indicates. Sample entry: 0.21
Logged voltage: 150
